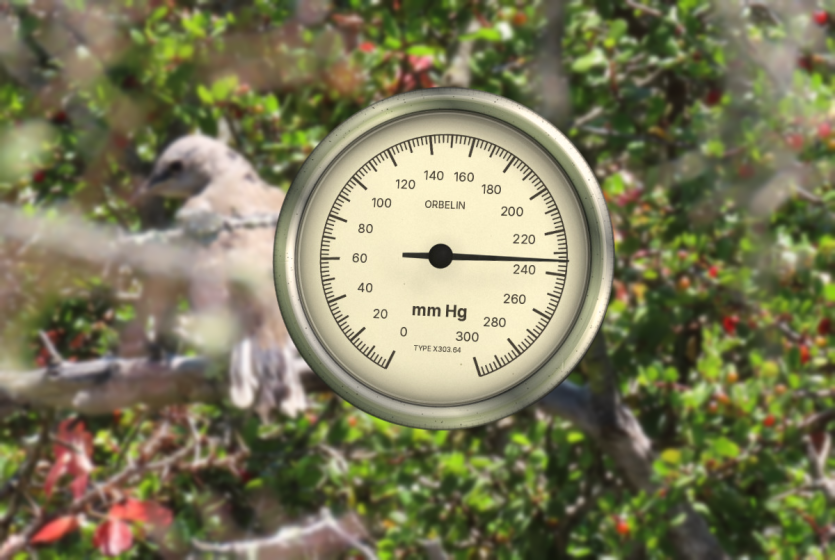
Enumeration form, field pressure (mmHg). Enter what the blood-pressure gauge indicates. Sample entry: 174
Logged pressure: 234
